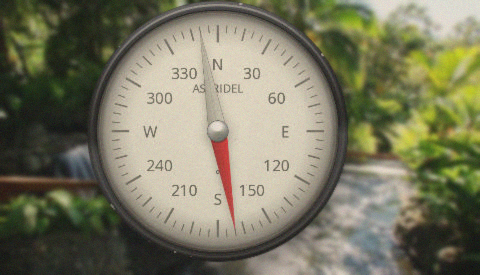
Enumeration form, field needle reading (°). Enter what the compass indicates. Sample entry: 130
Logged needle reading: 170
